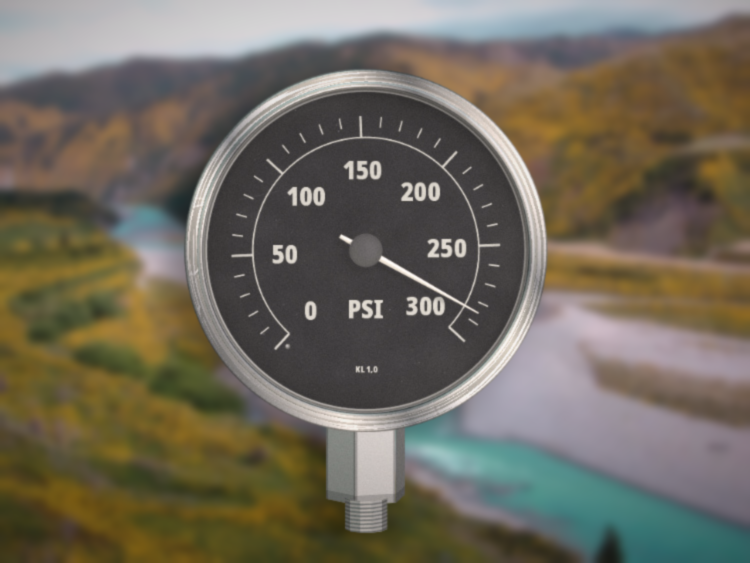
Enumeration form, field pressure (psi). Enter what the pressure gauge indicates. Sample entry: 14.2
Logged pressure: 285
